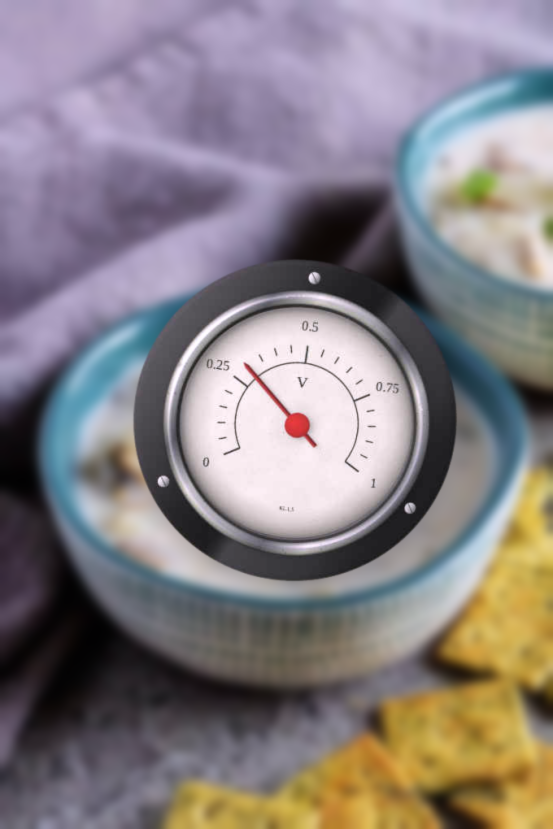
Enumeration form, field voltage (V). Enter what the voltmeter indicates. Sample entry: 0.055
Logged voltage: 0.3
